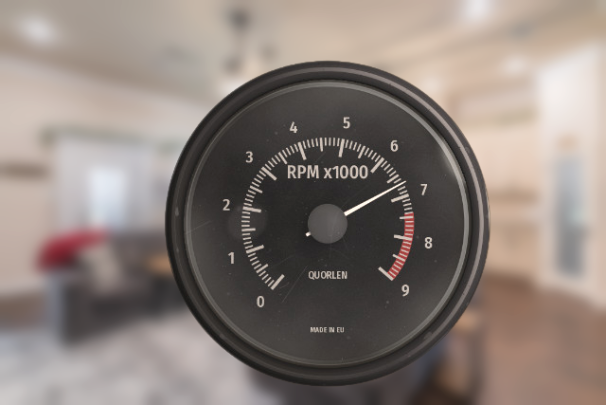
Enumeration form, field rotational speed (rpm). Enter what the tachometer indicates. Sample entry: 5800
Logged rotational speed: 6700
